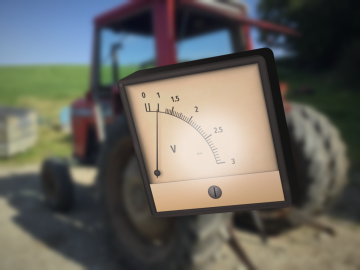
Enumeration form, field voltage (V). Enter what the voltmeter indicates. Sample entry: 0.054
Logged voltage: 1
